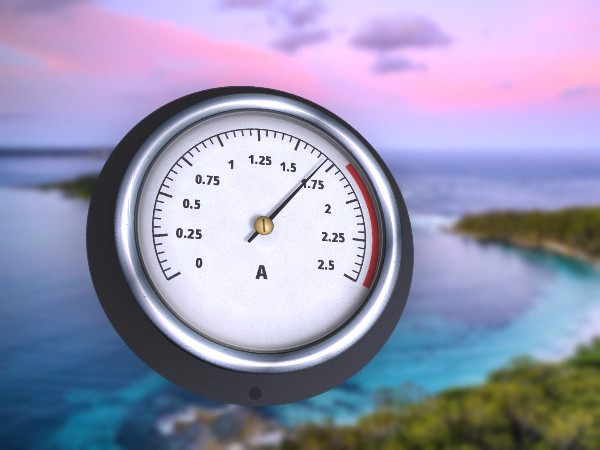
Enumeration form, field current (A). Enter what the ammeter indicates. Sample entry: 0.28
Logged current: 1.7
